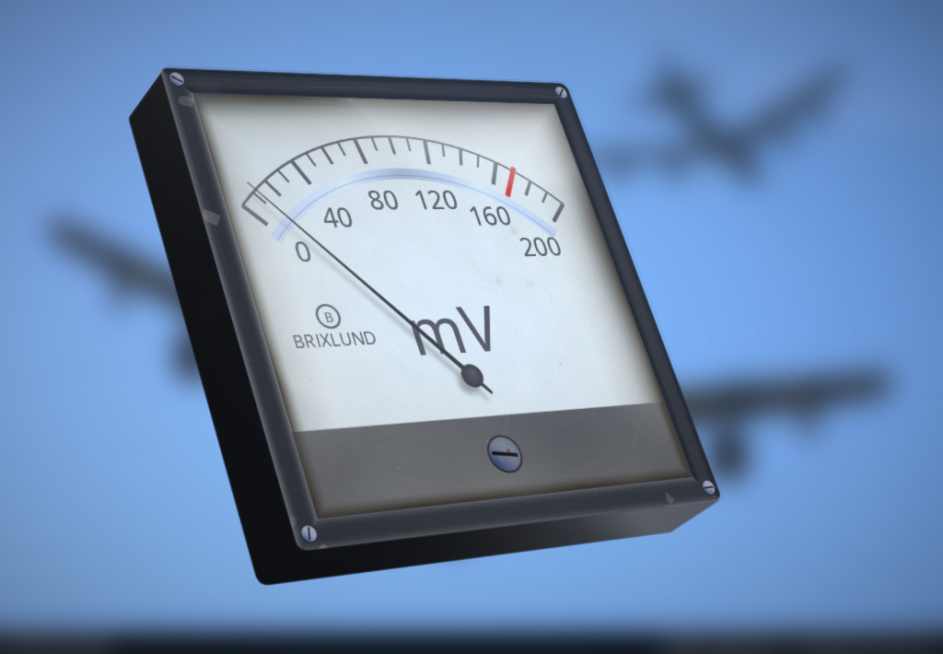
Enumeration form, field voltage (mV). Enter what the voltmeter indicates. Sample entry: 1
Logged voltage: 10
